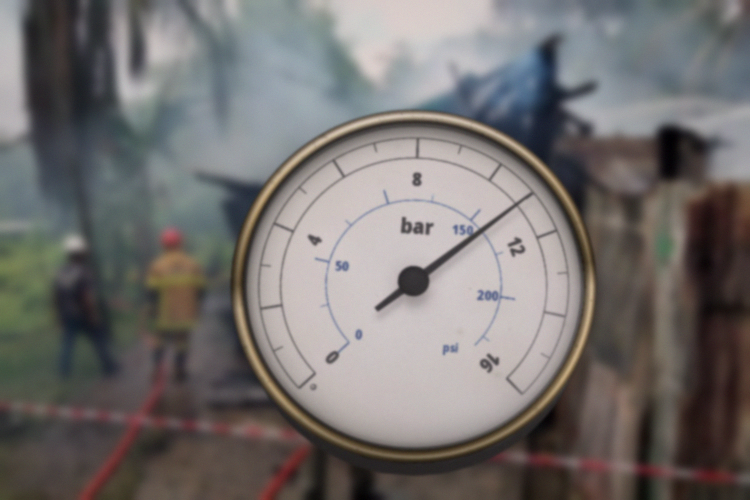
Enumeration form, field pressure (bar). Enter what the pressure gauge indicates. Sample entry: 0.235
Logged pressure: 11
